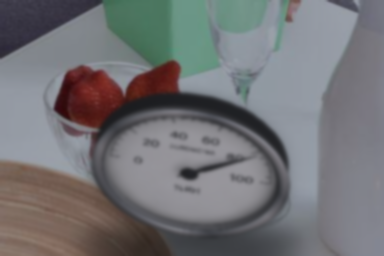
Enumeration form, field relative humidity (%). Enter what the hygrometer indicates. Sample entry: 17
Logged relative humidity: 80
